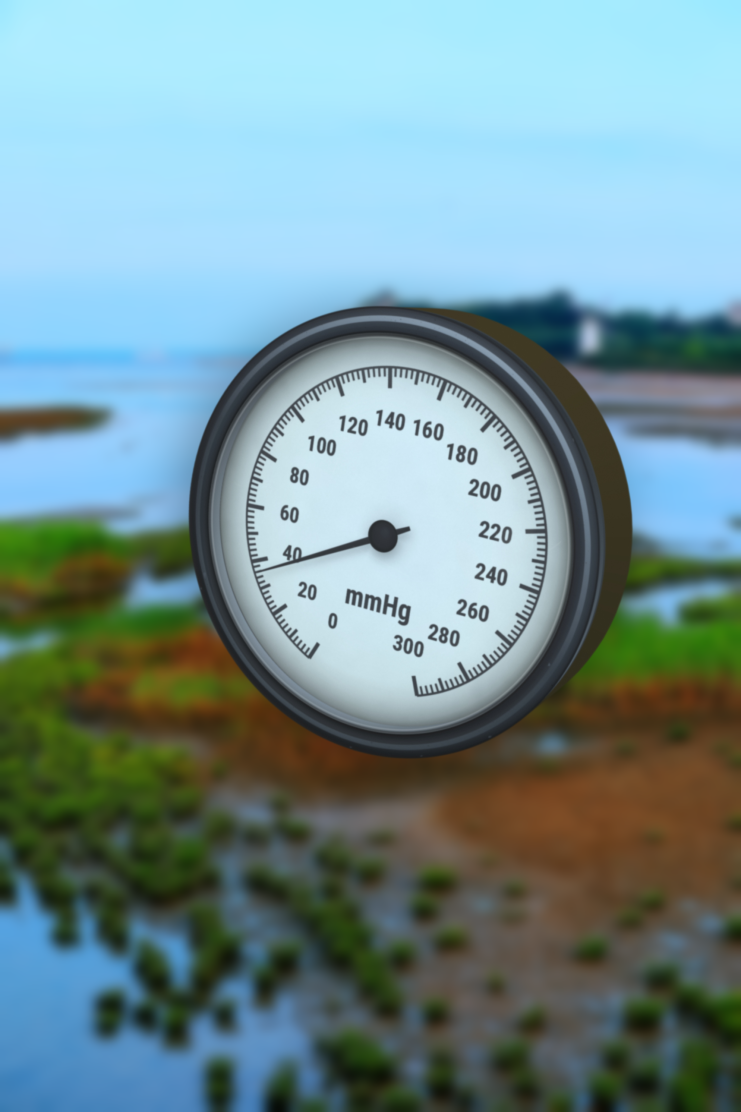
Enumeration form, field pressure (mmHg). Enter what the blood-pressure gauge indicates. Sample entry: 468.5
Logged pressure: 36
